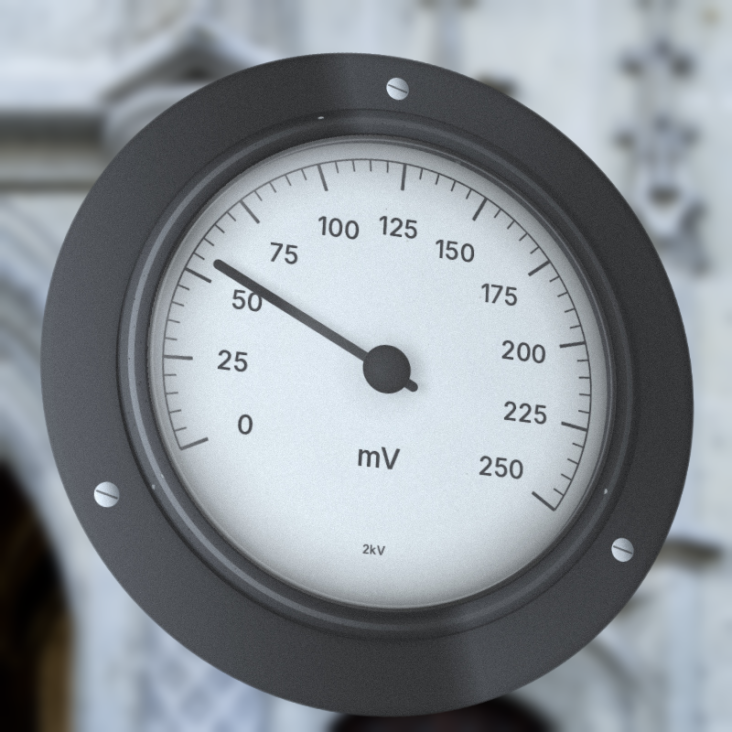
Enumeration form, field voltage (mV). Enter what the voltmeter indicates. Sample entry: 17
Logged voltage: 55
